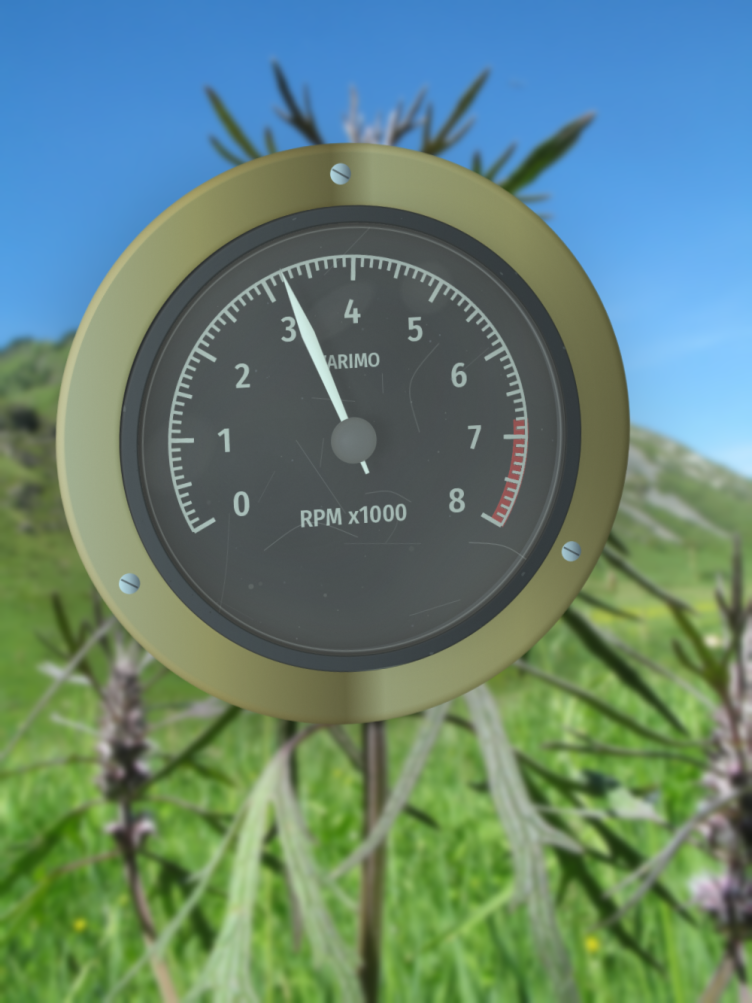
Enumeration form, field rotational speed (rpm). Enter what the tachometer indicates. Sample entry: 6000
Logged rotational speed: 3200
